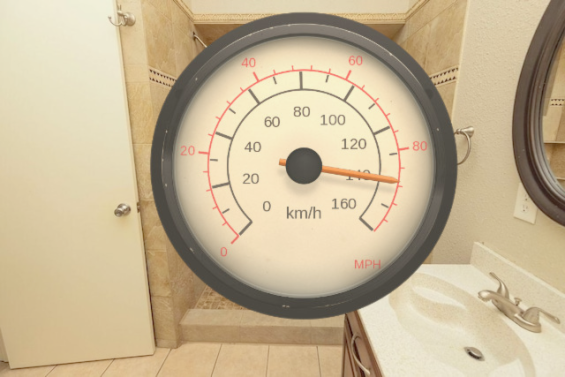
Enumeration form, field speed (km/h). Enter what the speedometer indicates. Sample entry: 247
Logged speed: 140
